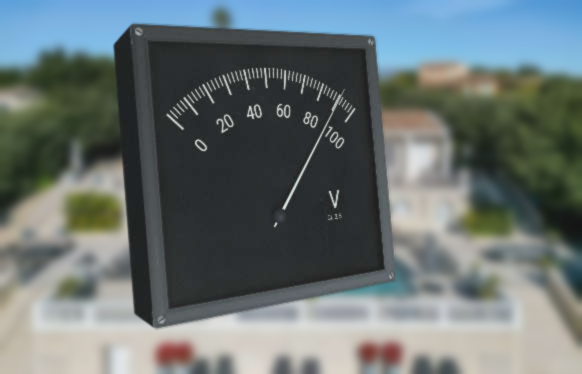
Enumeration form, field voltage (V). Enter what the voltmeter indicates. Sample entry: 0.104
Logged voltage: 90
